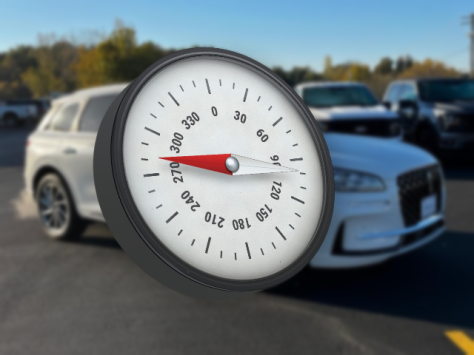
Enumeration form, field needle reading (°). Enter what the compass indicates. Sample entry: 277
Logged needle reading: 280
